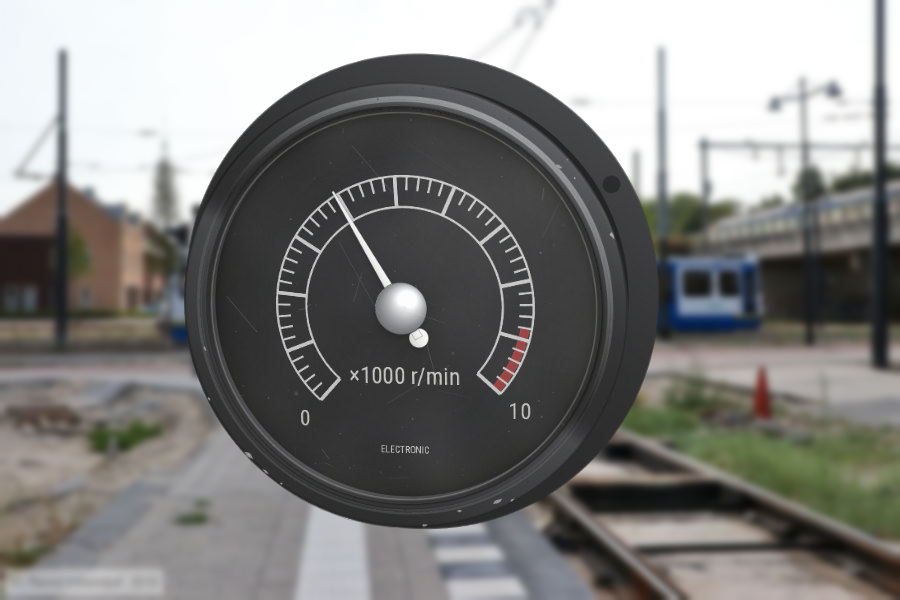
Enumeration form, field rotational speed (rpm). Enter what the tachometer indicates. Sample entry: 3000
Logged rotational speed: 4000
